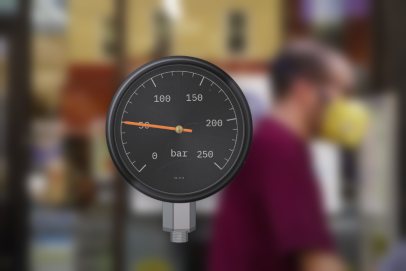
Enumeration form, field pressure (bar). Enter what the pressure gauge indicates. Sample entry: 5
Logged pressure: 50
